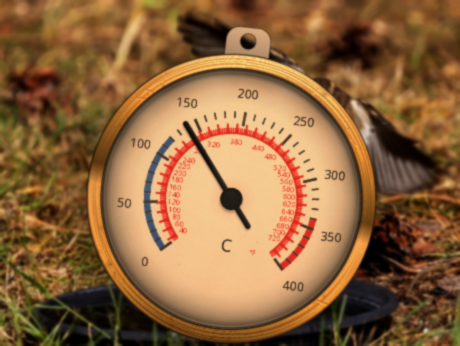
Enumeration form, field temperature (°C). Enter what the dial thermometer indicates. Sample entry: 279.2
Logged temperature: 140
